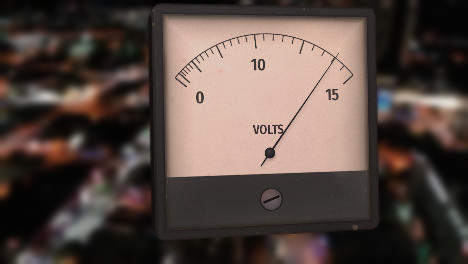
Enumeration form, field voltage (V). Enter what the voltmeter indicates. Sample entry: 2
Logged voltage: 14
